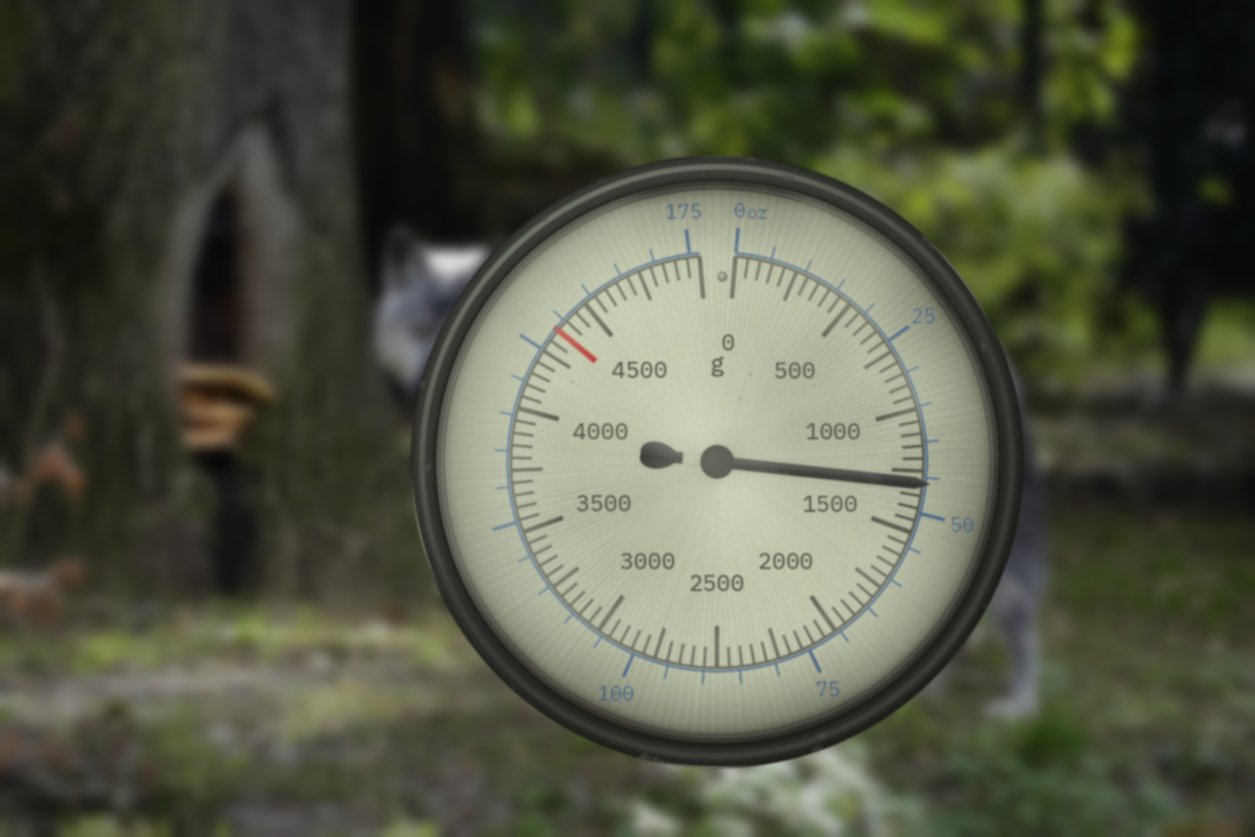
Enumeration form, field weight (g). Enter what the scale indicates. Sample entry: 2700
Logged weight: 1300
